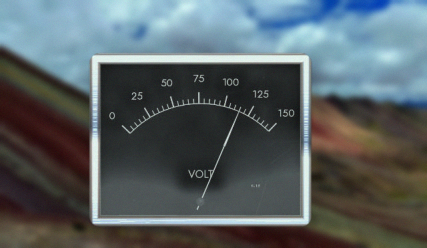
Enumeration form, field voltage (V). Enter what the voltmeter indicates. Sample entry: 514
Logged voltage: 115
